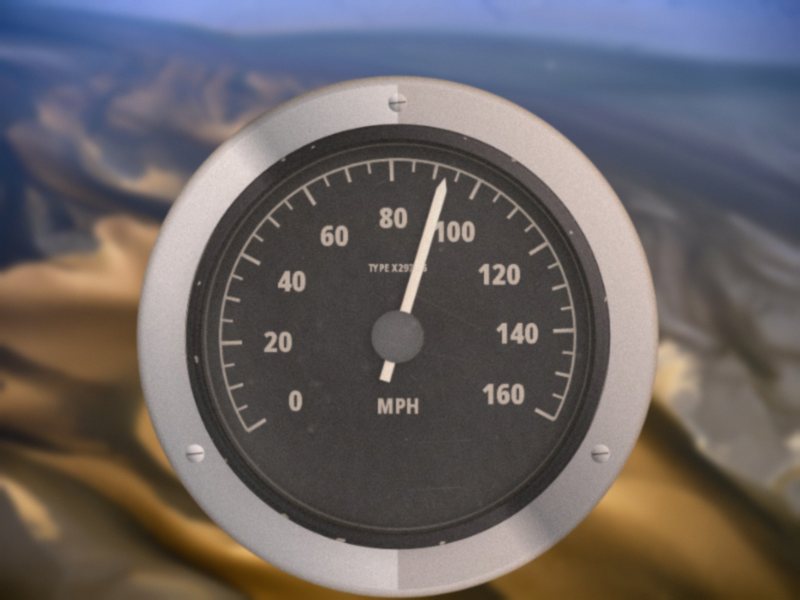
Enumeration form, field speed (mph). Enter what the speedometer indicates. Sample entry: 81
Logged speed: 92.5
